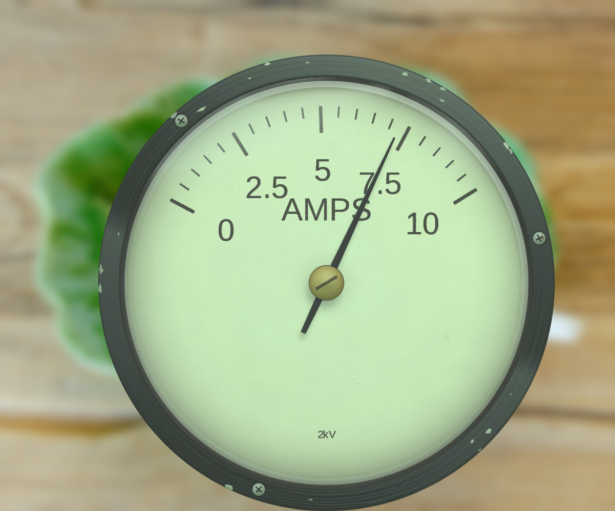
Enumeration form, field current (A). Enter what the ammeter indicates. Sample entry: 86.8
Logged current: 7.25
